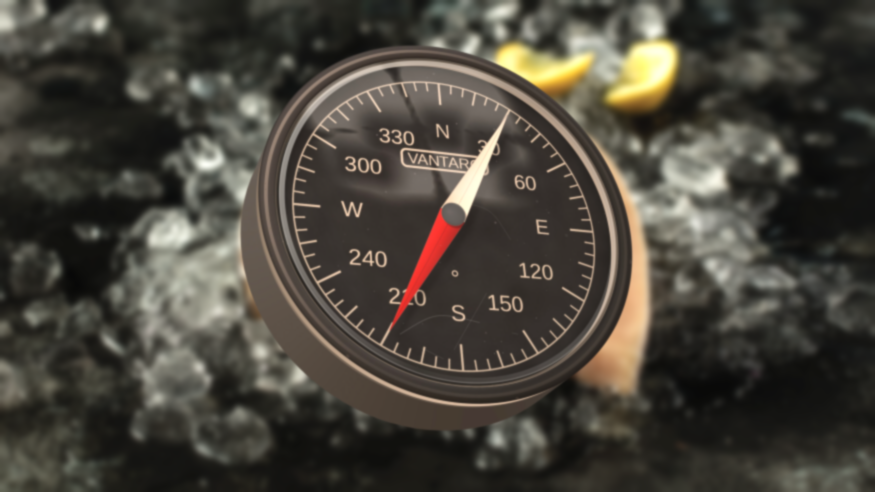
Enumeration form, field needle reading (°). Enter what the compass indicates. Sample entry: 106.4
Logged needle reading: 210
